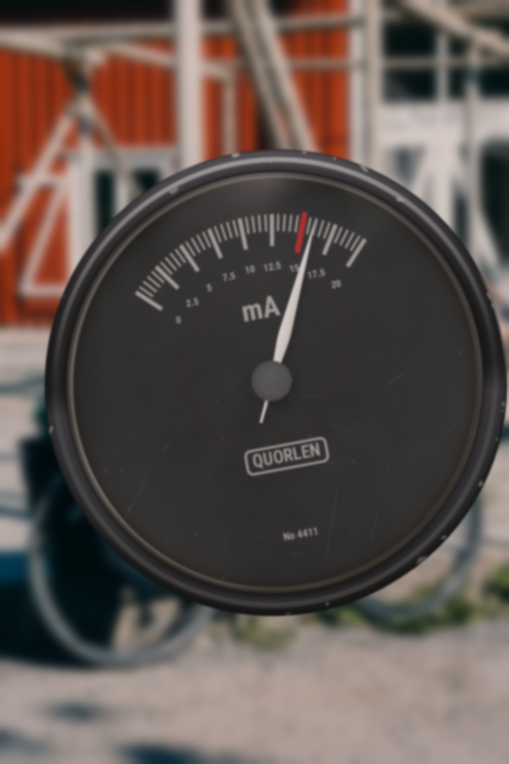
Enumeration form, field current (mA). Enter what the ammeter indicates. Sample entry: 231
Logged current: 16
